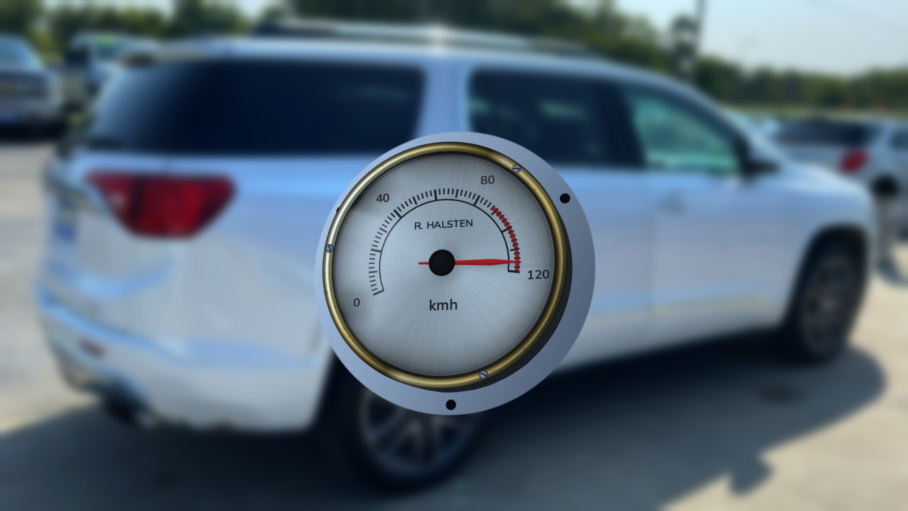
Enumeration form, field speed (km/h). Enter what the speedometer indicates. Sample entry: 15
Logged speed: 116
